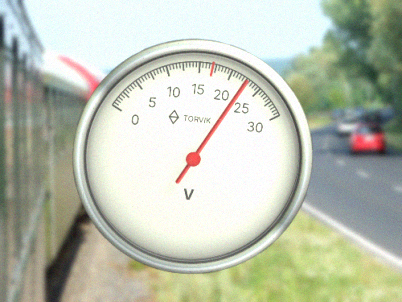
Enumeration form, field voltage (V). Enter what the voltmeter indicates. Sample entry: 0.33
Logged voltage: 22.5
